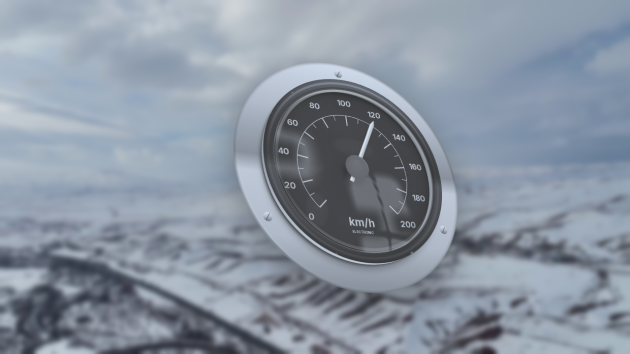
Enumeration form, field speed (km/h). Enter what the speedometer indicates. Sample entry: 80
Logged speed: 120
